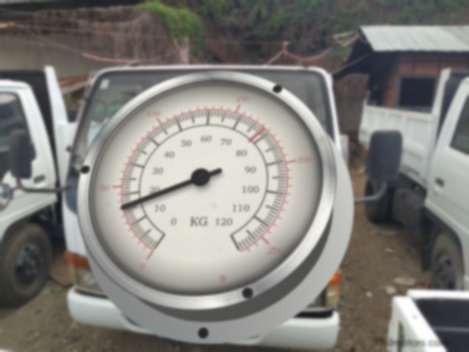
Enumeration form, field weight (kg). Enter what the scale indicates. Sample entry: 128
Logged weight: 15
